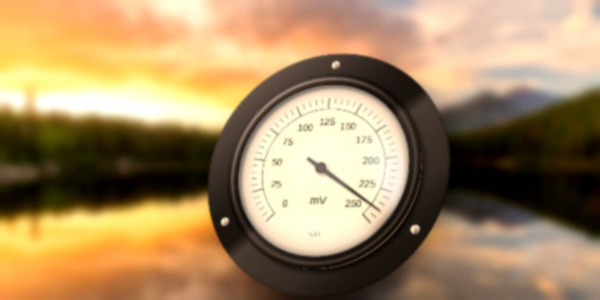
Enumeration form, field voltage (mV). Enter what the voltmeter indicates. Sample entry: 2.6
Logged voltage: 240
